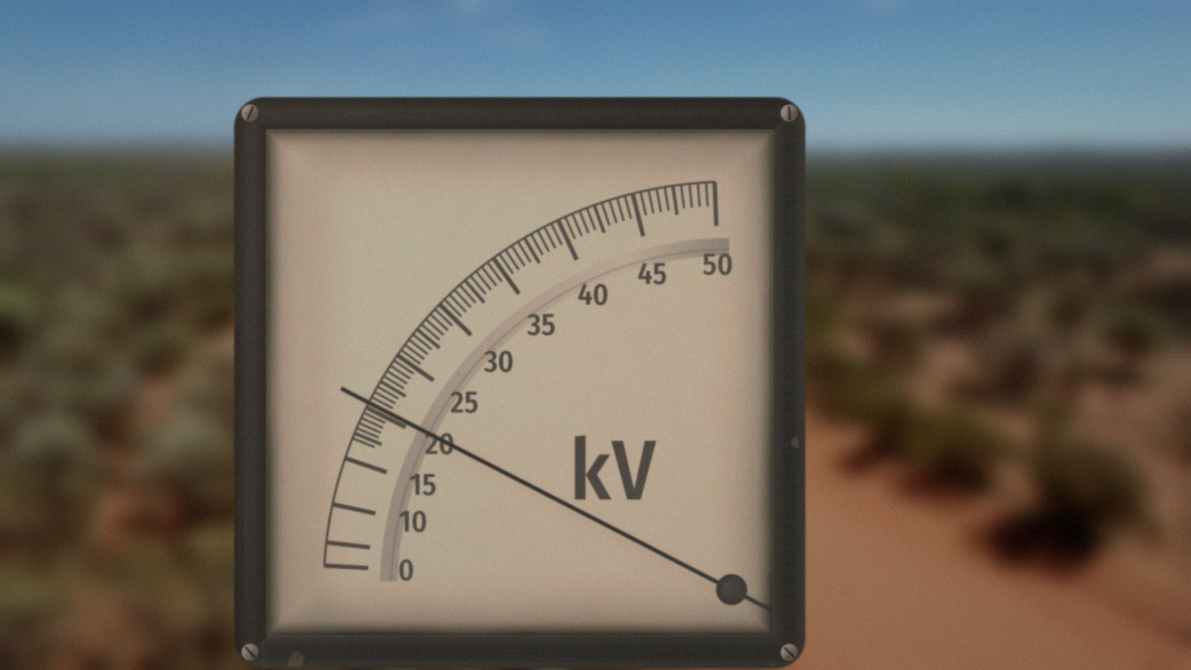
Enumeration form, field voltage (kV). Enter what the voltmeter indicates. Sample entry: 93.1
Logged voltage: 20.5
